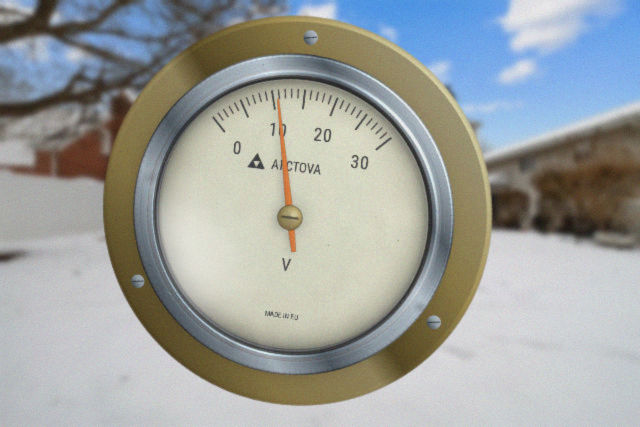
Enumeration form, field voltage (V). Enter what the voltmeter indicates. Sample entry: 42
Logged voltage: 11
